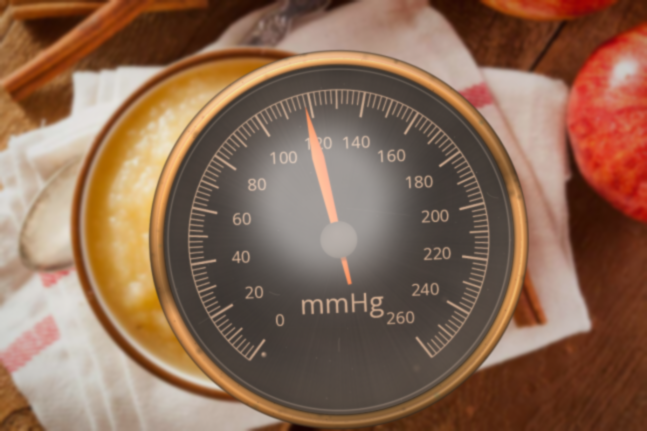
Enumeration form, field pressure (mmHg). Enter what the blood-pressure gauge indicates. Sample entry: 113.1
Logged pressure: 118
